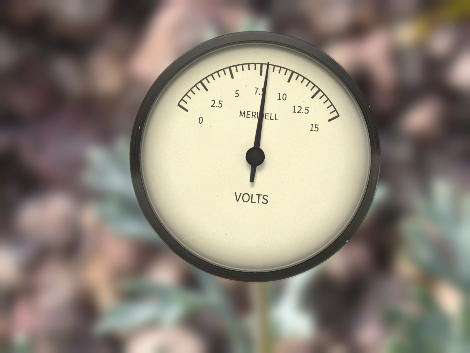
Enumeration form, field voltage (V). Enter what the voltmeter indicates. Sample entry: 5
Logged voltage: 8
